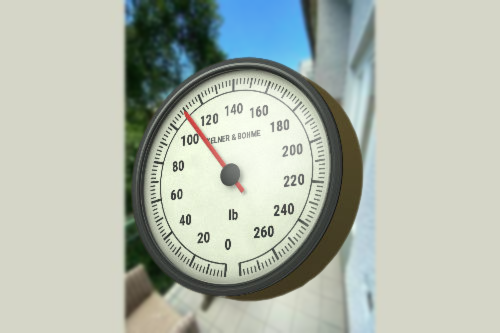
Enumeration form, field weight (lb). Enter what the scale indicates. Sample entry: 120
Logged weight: 110
